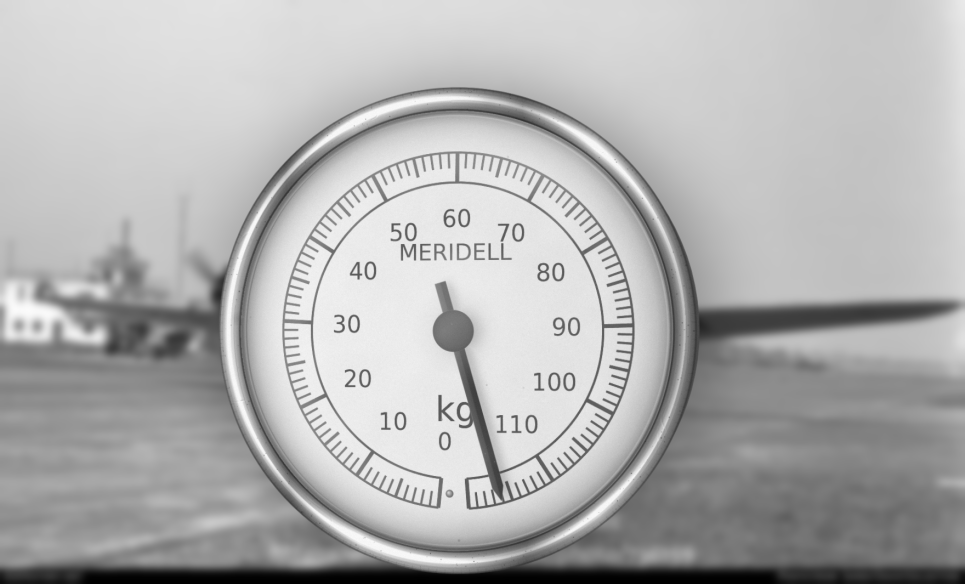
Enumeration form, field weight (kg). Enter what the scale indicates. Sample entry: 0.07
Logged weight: 116
